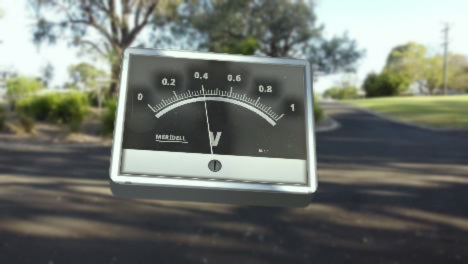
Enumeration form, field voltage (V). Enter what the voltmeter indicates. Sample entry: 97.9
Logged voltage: 0.4
